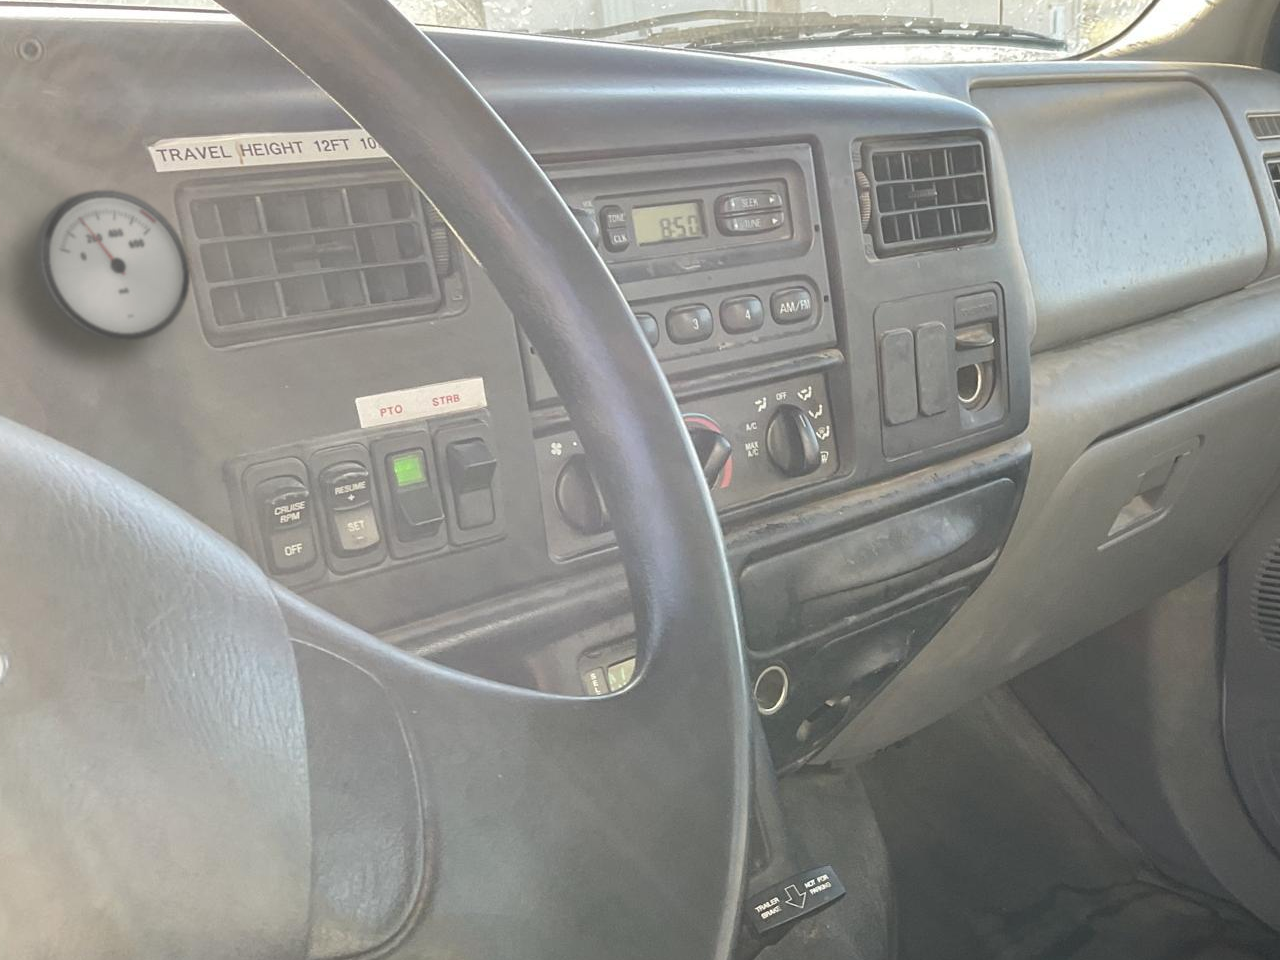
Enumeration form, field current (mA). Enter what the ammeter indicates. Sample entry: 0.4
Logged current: 200
